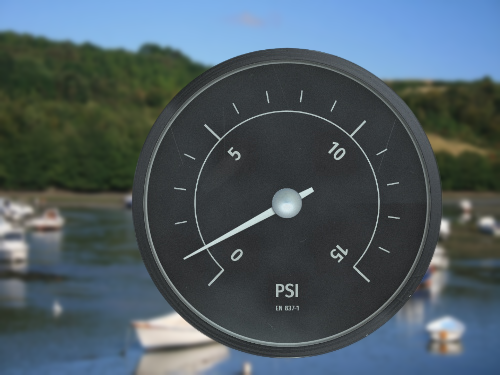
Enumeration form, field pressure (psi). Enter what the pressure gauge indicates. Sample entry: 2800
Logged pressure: 1
